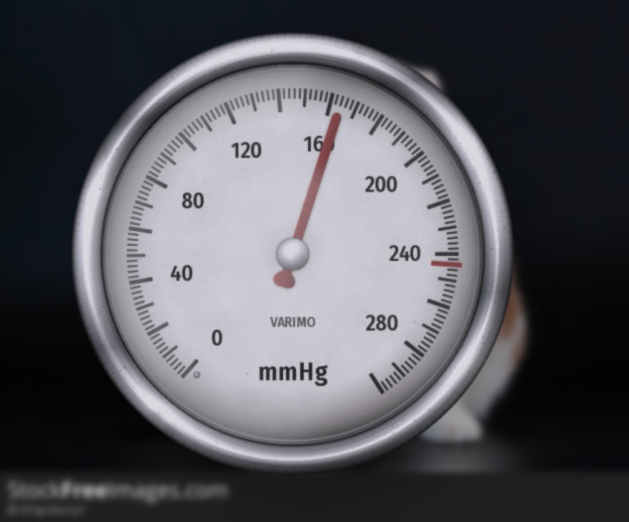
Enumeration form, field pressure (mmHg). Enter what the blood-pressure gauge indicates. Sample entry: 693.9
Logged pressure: 164
